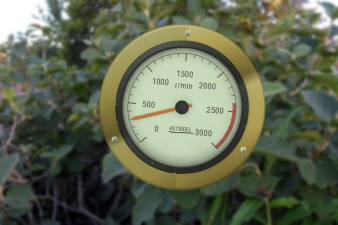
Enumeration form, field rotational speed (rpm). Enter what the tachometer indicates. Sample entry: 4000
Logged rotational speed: 300
